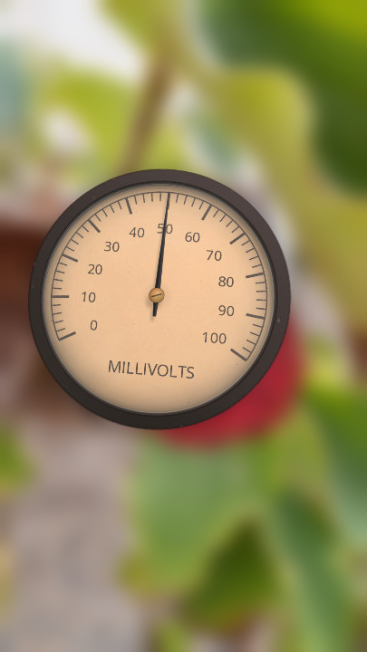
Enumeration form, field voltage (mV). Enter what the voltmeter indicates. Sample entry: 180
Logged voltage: 50
